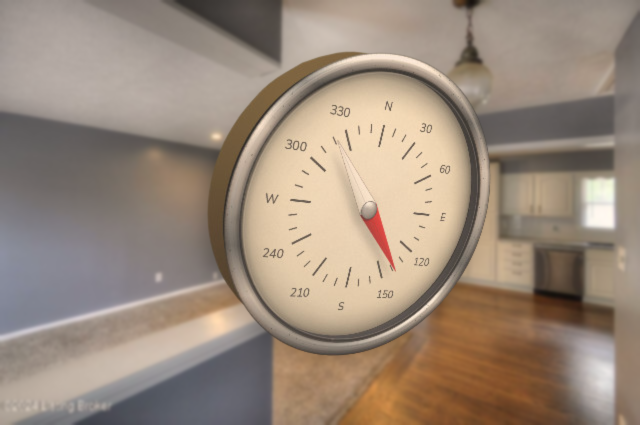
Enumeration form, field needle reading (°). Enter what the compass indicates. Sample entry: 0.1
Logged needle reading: 140
